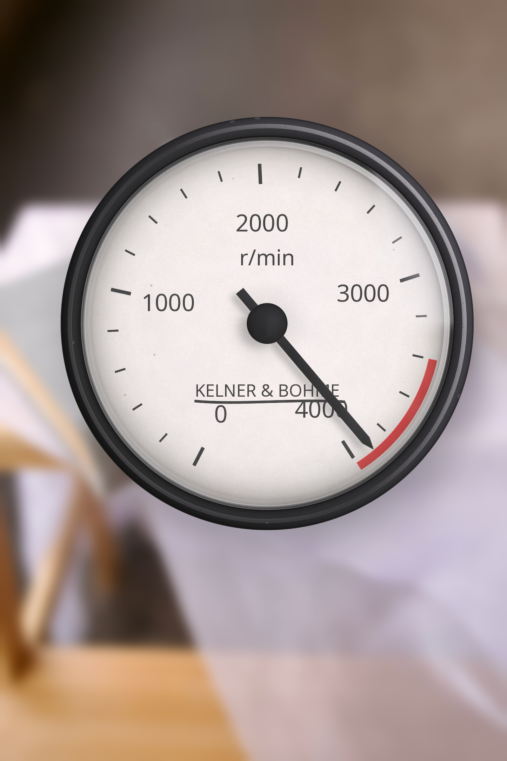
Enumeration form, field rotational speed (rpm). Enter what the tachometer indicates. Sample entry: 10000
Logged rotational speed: 3900
